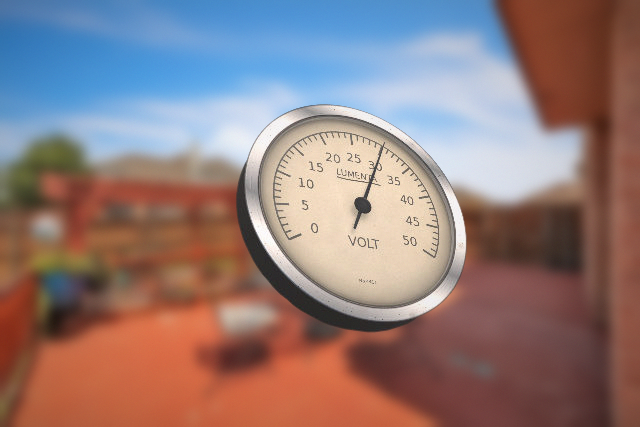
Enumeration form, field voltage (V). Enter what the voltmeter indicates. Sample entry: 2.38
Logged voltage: 30
